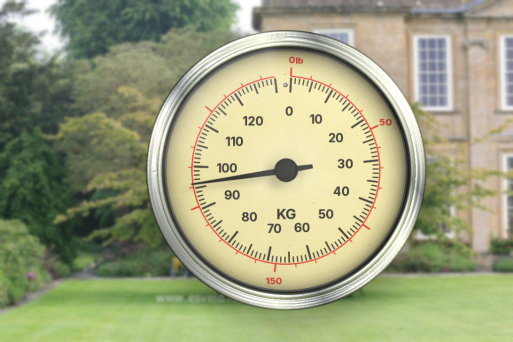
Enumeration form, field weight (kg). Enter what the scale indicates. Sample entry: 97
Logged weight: 96
